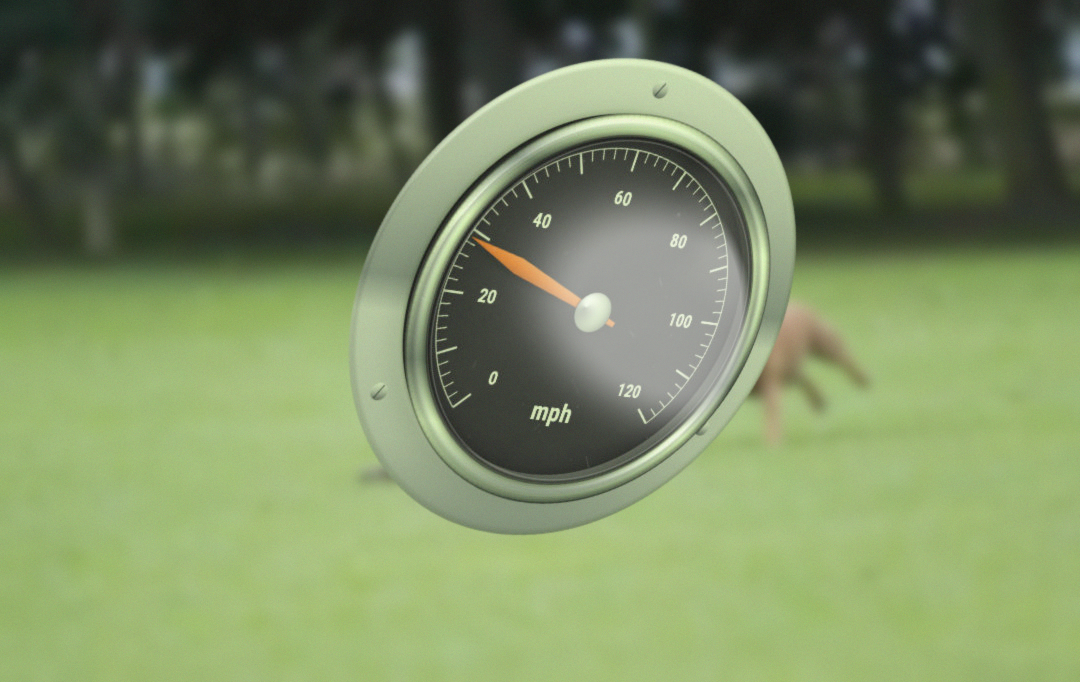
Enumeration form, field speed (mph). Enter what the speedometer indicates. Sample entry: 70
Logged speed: 29
